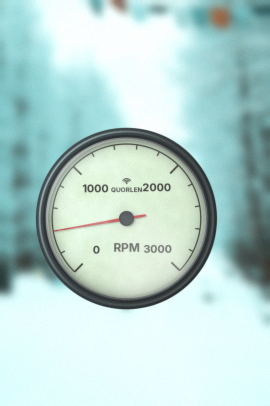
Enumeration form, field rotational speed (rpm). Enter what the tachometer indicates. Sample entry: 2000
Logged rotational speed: 400
